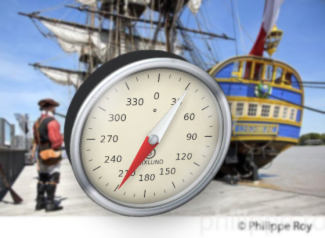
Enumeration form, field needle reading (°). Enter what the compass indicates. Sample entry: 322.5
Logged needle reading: 210
